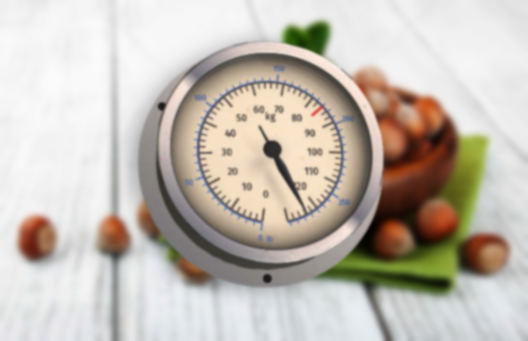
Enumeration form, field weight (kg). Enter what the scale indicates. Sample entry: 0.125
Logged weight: 124
